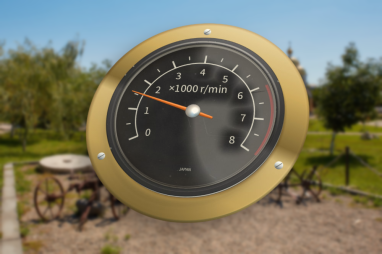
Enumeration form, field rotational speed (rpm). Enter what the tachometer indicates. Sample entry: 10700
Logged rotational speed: 1500
